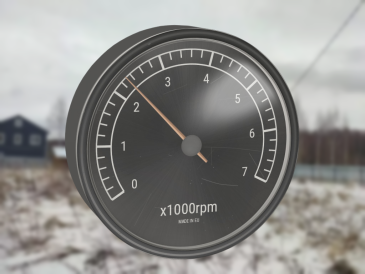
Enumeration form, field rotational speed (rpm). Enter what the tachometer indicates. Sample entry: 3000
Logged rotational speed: 2300
